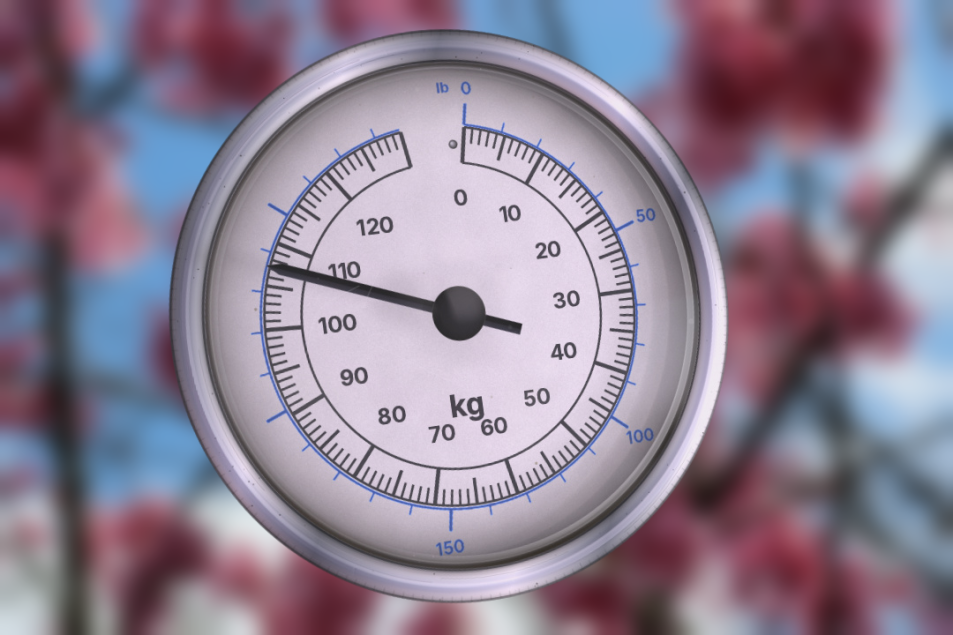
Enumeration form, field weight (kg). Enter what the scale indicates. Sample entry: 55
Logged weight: 107
